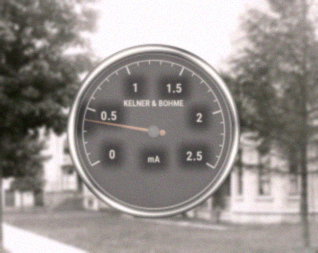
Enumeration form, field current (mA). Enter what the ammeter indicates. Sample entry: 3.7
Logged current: 0.4
